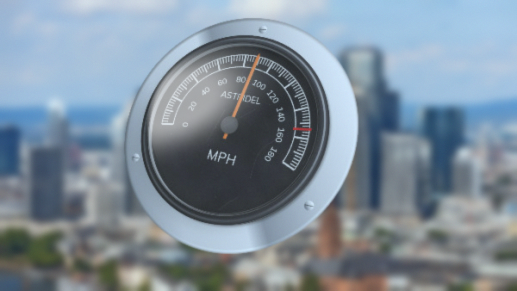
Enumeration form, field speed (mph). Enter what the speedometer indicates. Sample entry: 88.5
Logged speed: 90
